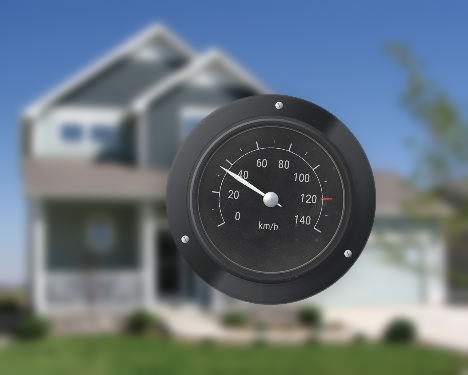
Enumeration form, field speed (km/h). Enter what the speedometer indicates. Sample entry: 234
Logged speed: 35
